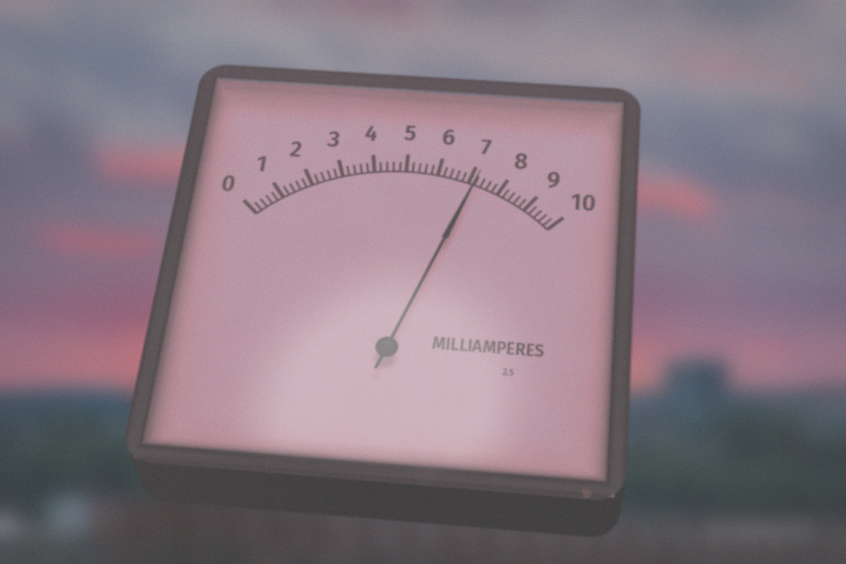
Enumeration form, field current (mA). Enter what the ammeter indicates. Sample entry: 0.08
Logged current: 7.2
